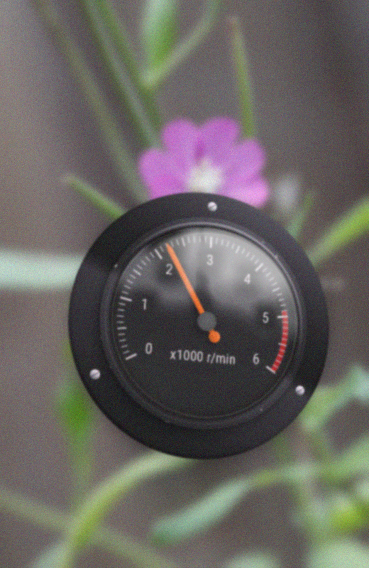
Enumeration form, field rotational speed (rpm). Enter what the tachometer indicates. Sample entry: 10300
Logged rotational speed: 2200
